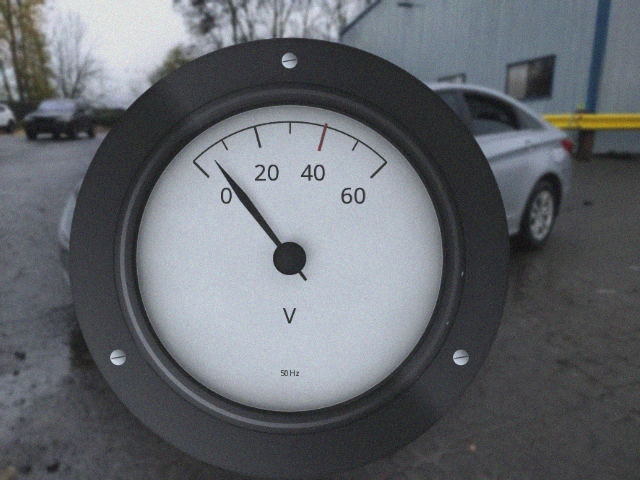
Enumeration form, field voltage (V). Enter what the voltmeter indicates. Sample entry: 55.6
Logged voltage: 5
